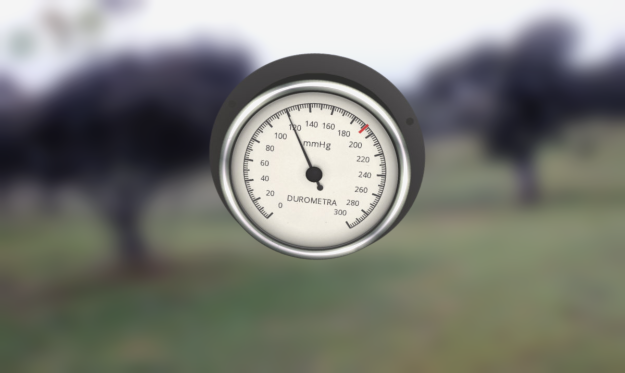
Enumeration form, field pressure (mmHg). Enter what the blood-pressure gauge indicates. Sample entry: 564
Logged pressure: 120
